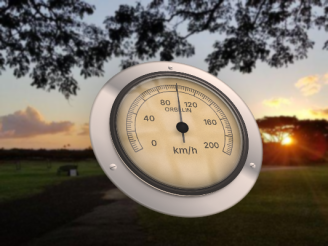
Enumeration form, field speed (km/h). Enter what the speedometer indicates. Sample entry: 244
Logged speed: 100
